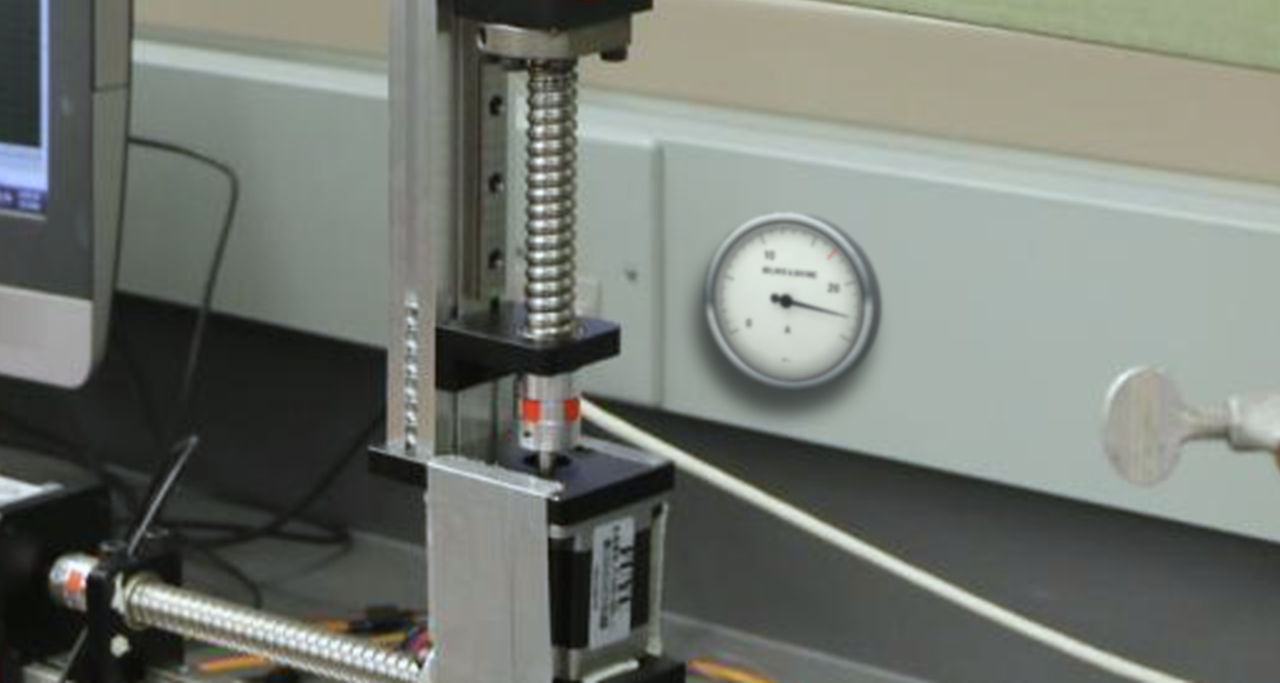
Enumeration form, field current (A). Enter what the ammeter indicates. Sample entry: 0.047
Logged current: 23
